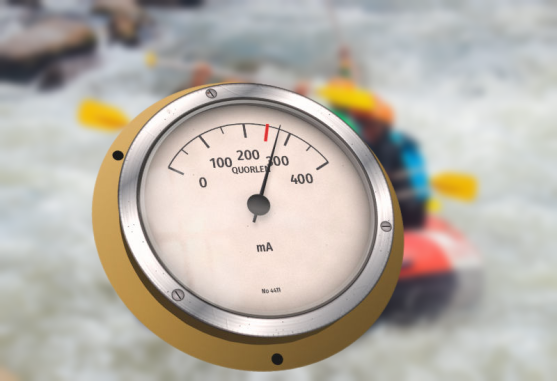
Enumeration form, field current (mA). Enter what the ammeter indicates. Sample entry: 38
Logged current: 275
